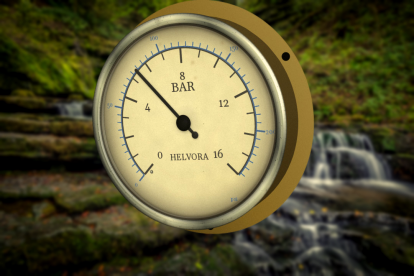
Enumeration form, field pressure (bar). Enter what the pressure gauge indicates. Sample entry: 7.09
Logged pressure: 5.5
